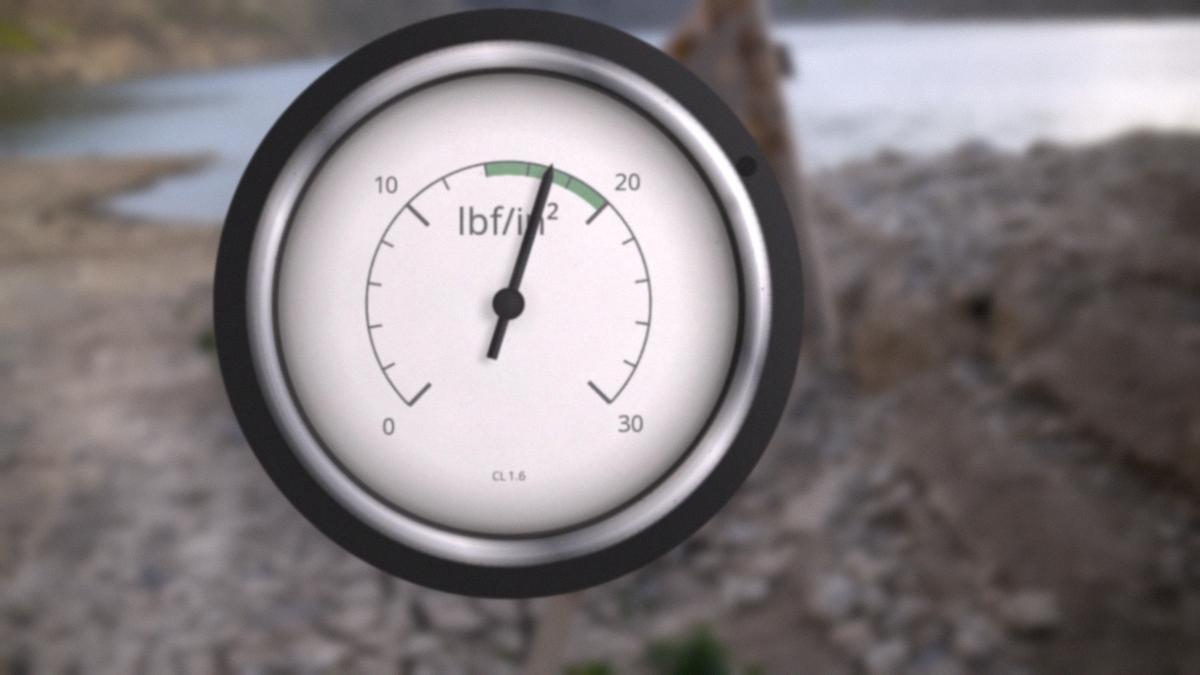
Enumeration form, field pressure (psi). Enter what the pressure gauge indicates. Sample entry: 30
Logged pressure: 17
